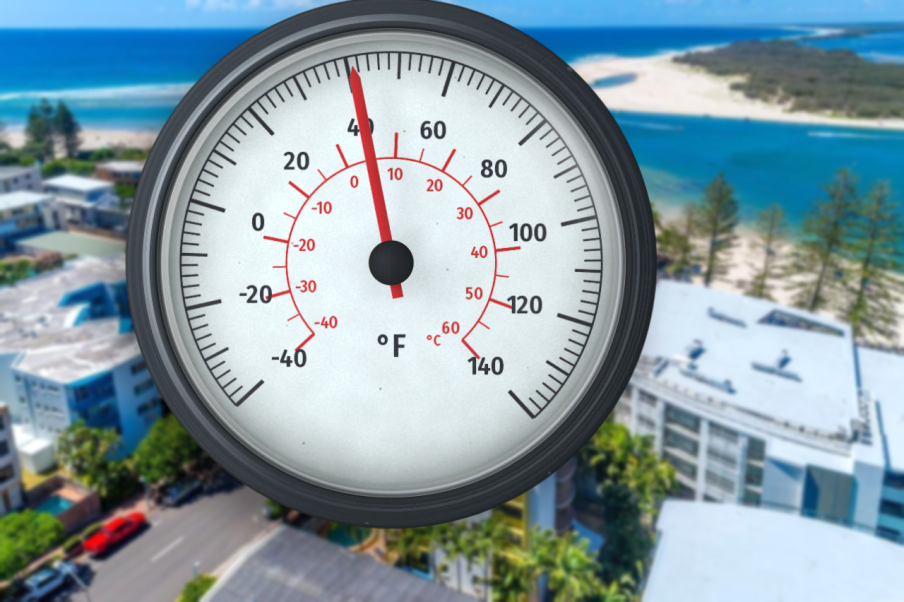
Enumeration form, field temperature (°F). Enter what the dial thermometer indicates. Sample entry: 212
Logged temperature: 41
